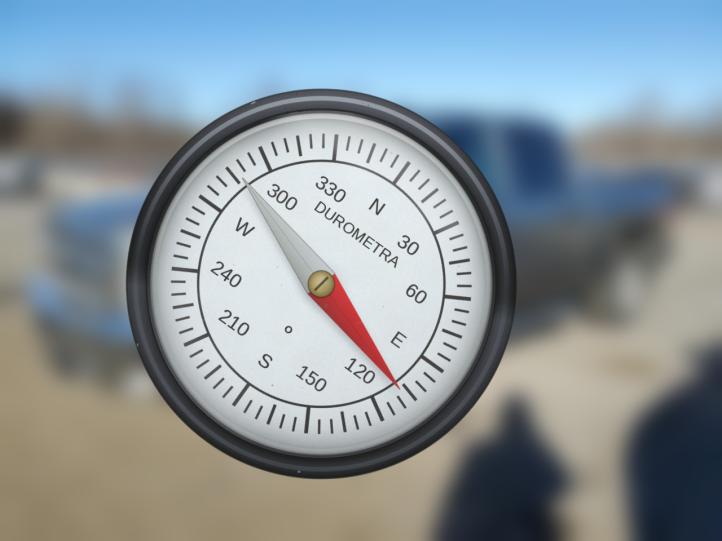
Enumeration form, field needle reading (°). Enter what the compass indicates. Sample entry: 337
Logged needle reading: 107.5
